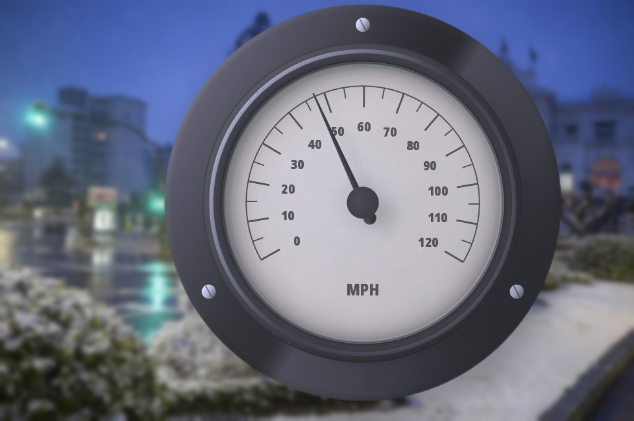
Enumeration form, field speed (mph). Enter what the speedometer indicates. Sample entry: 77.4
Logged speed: 47.5
